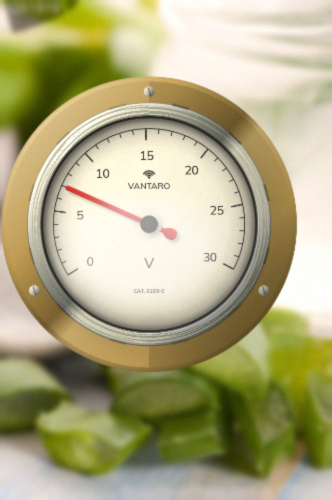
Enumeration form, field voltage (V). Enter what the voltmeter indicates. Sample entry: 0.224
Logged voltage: 7
